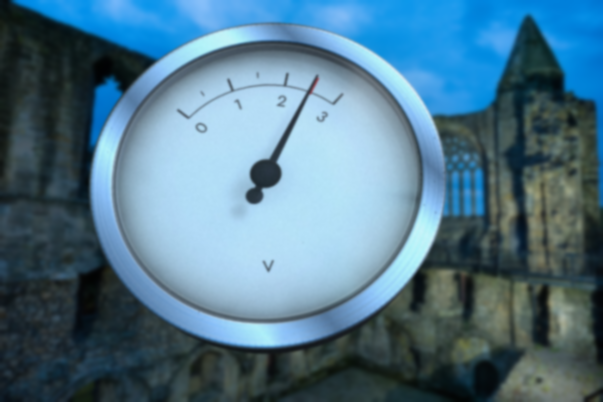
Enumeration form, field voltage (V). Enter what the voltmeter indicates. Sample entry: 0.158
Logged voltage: 2.5
